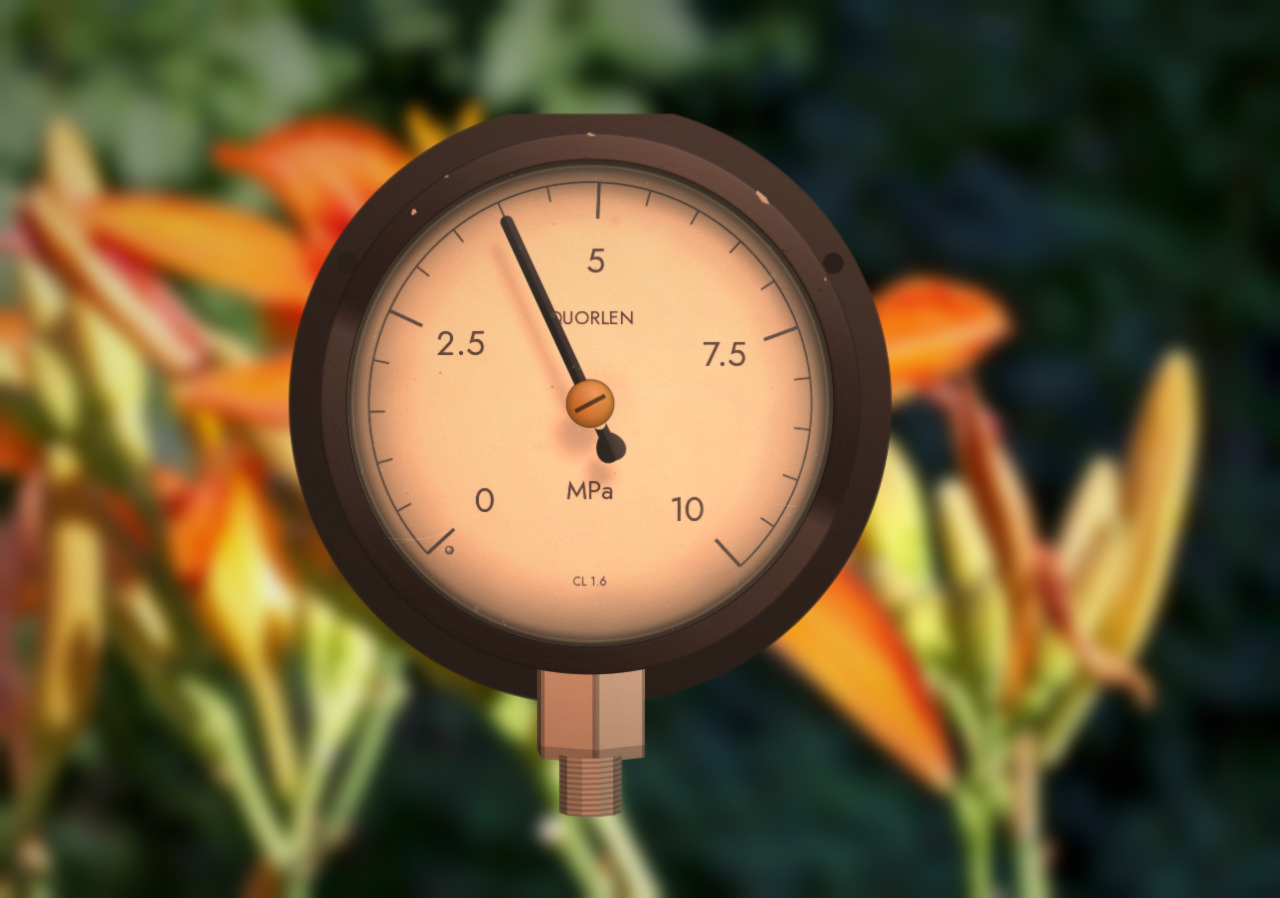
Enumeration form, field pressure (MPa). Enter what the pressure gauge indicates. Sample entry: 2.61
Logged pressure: 4
